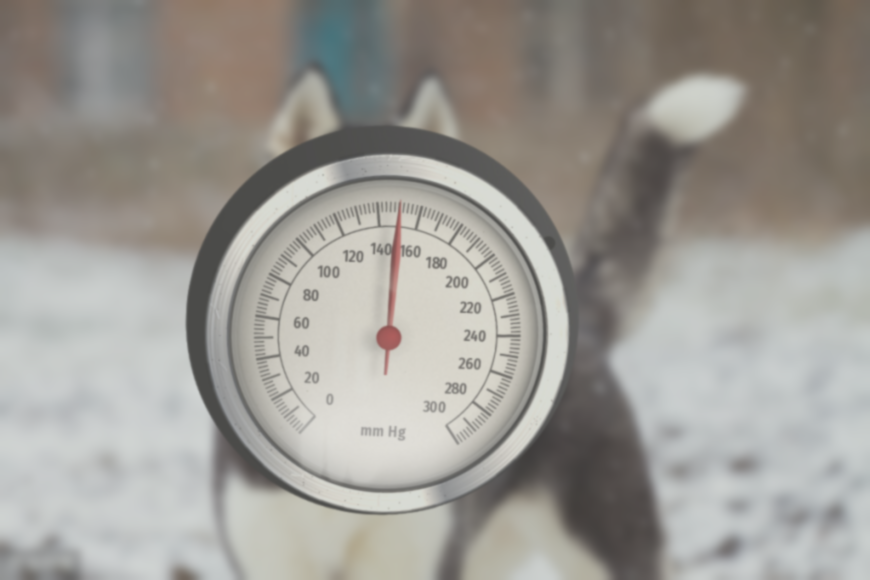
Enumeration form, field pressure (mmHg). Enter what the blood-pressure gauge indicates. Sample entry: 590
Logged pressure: 150
